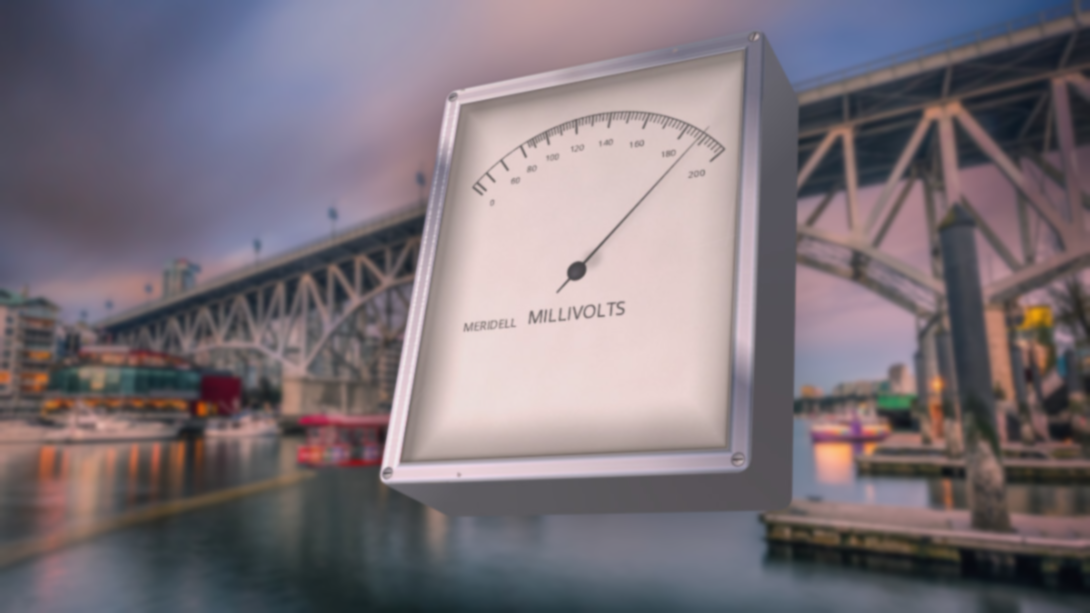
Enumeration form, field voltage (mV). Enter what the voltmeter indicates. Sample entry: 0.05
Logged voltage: 190
